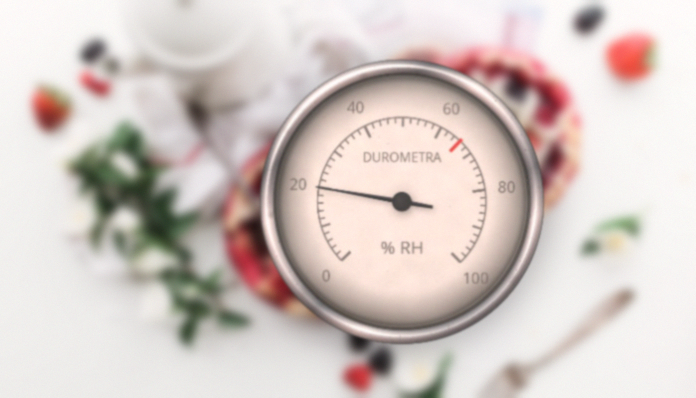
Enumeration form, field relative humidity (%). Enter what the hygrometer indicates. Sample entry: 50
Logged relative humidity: 20
